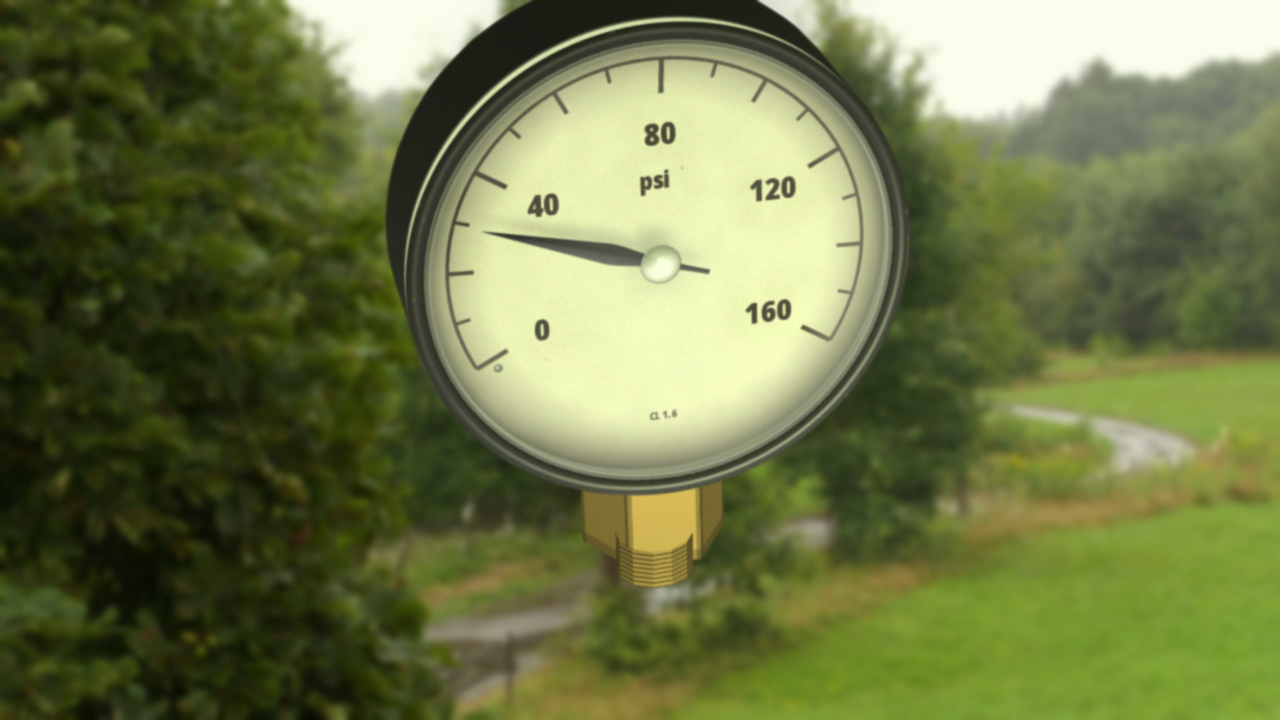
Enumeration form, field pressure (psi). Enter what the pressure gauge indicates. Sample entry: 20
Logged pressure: 30
